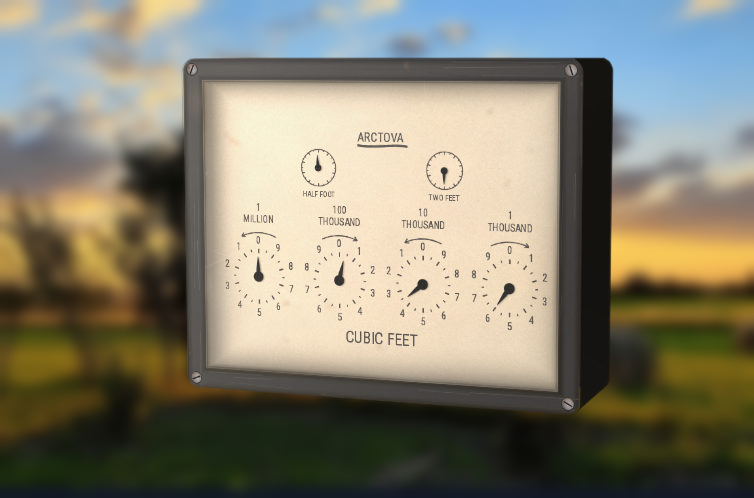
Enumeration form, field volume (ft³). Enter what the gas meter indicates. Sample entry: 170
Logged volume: 3600
